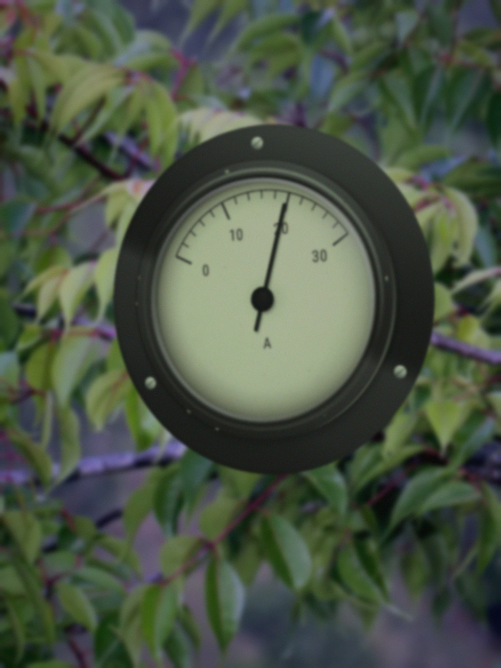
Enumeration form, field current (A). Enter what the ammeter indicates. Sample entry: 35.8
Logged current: 20
